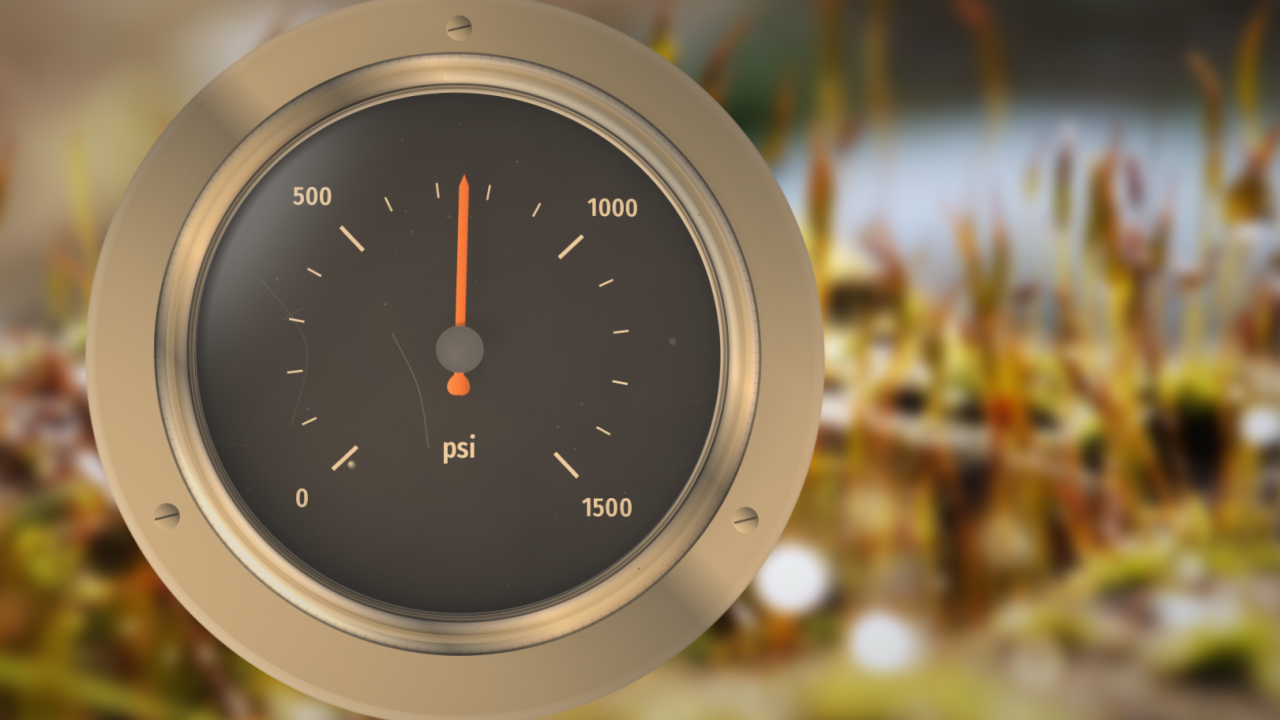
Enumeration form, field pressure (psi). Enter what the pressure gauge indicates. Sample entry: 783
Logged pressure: 750
